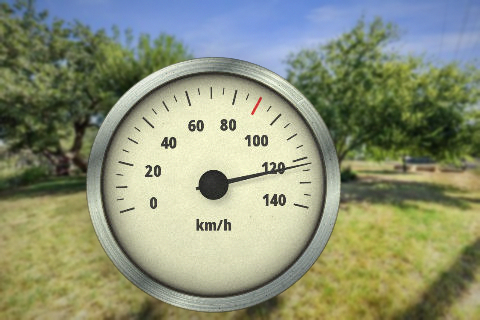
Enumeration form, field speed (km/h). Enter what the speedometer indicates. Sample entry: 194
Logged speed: 122.5
